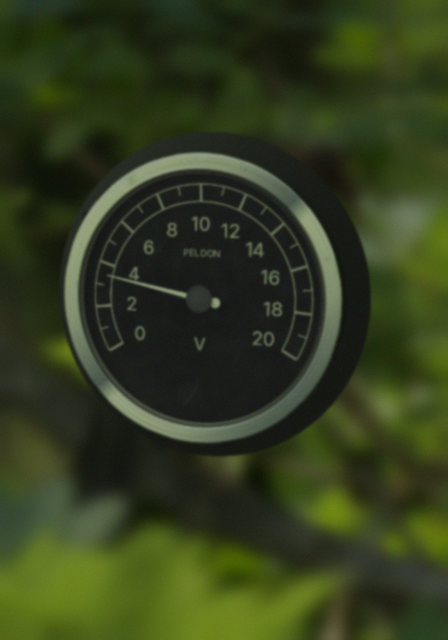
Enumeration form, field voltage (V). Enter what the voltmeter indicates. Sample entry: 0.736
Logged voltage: 3.5
